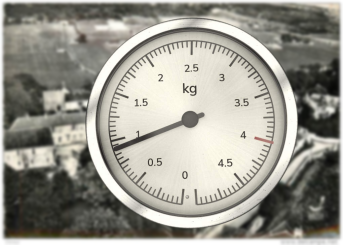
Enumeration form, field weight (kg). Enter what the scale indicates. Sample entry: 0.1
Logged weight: 0.9
